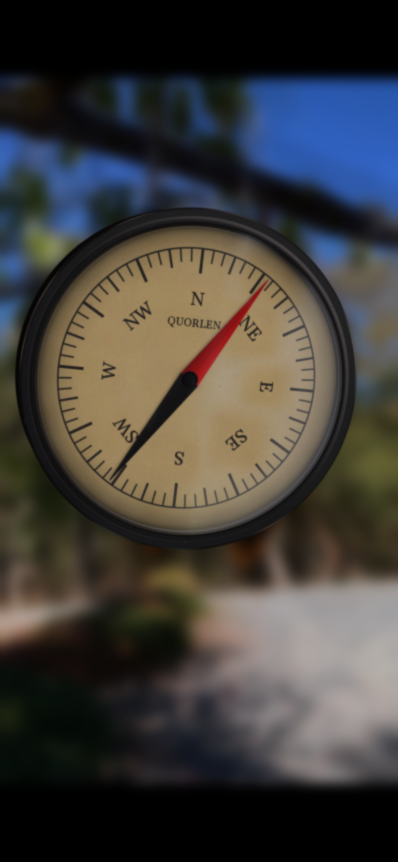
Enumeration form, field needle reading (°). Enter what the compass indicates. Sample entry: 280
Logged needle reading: 32.5
